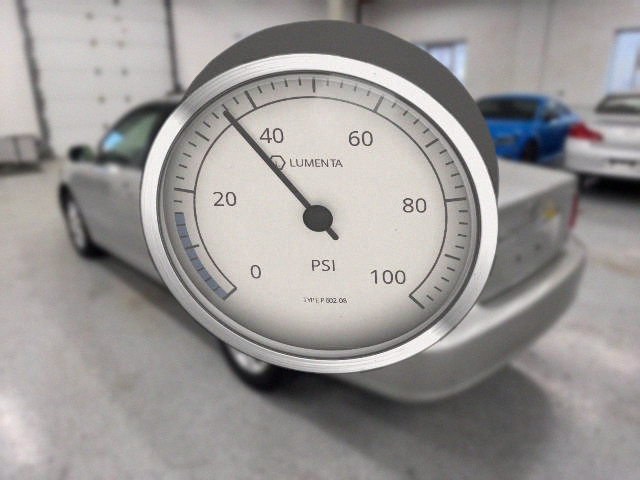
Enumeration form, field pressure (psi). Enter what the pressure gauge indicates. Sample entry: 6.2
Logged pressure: 36
